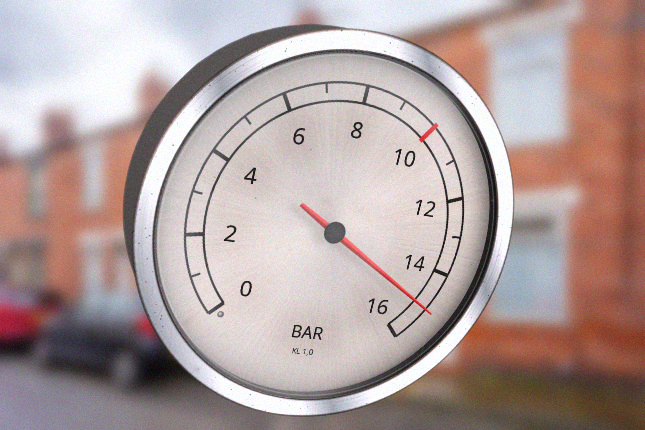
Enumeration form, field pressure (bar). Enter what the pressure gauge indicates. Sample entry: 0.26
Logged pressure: 15
